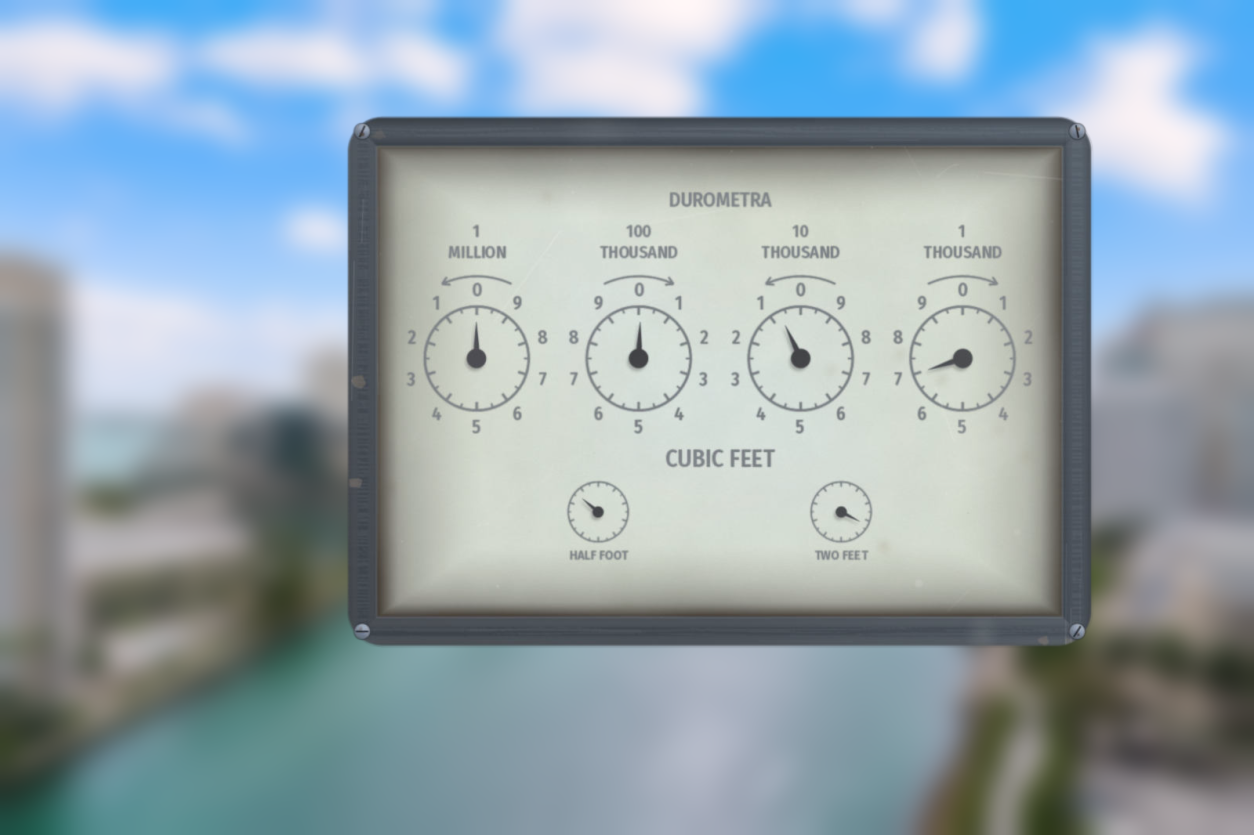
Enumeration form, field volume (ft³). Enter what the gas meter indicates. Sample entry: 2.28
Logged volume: 700
